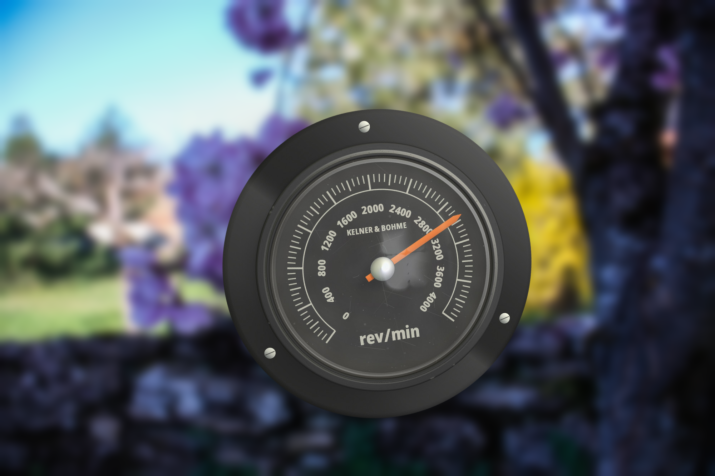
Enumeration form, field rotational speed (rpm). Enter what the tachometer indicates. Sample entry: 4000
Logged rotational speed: 2950
